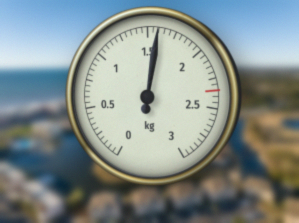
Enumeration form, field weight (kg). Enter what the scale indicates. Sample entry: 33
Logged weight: 1.6
